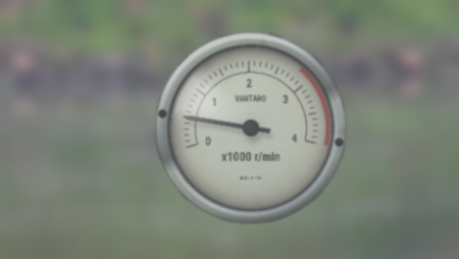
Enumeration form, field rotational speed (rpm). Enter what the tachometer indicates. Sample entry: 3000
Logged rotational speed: 500
